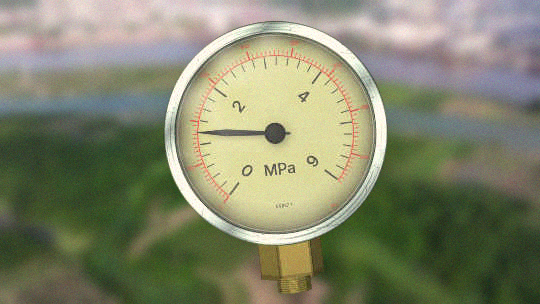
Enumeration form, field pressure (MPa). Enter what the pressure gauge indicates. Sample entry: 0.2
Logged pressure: 1.2
